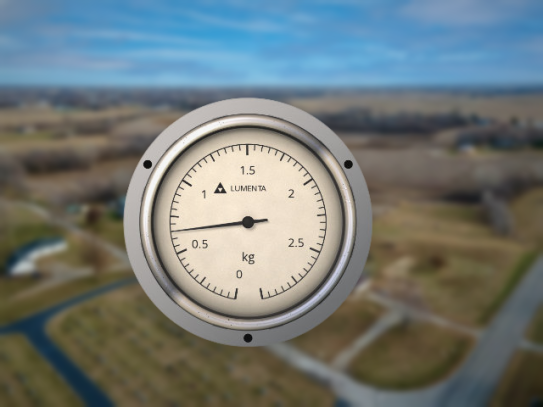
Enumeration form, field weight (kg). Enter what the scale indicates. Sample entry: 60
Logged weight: 0.65
